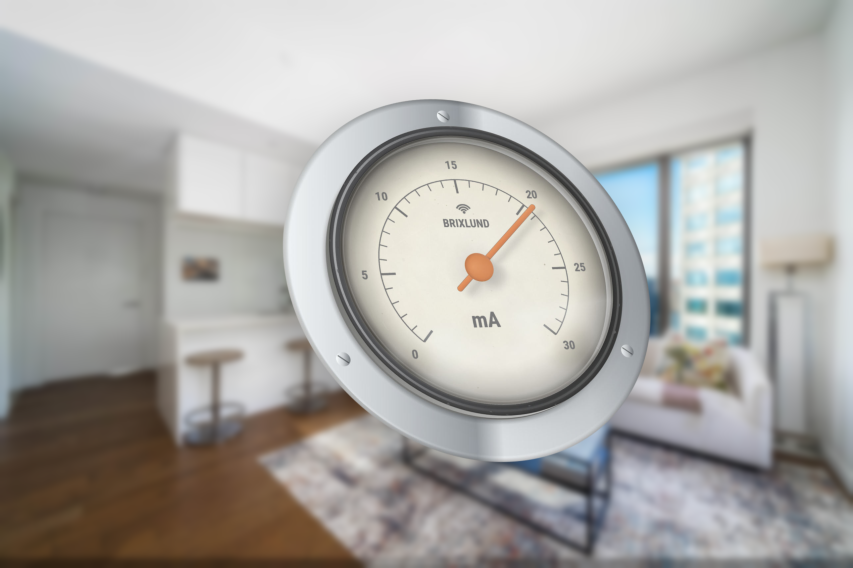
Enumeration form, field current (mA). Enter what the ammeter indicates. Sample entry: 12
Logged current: 20.5
